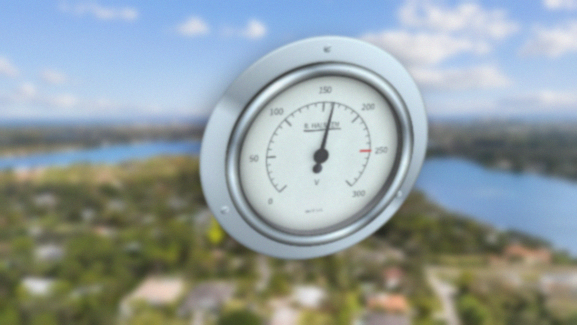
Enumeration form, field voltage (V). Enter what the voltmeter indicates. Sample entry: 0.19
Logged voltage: 160
